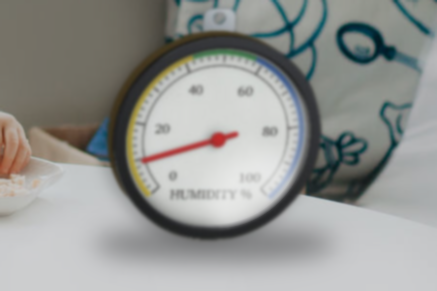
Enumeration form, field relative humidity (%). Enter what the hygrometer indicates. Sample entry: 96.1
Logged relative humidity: 10
